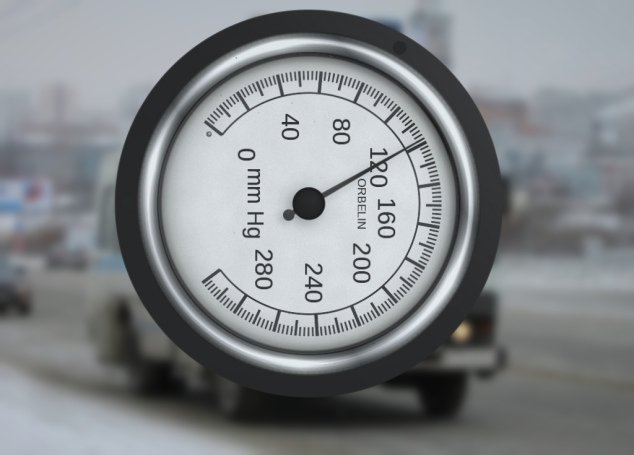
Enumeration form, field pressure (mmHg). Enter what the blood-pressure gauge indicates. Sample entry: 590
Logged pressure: 118
